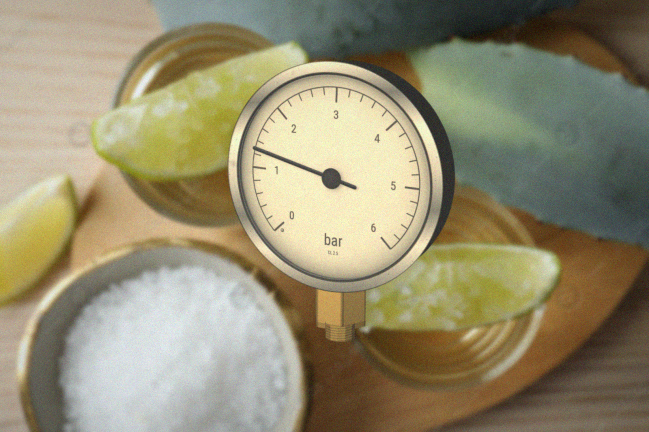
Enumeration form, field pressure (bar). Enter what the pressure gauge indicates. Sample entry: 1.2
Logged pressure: 1.3
